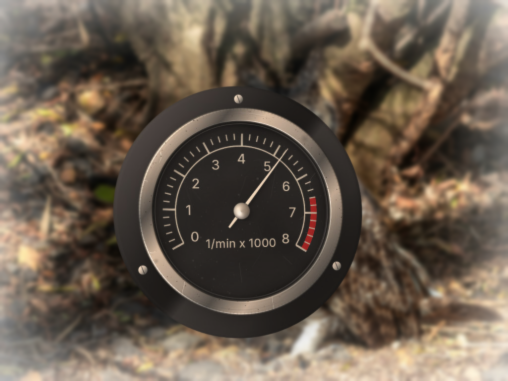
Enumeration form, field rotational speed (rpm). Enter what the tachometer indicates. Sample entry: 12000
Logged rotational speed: 5200
